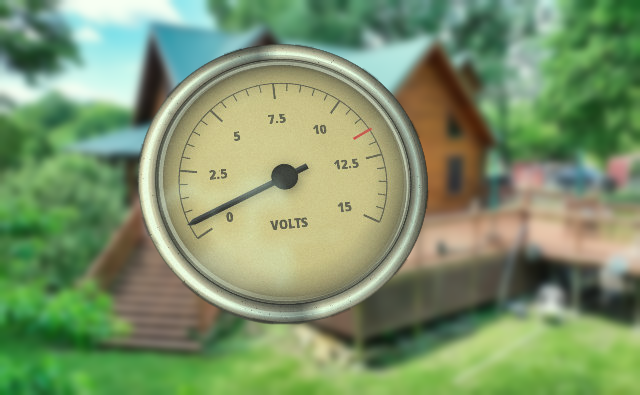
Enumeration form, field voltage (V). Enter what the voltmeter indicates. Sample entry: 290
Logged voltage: 0.5
